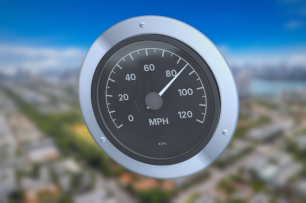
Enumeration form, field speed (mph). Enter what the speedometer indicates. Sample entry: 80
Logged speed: 85
